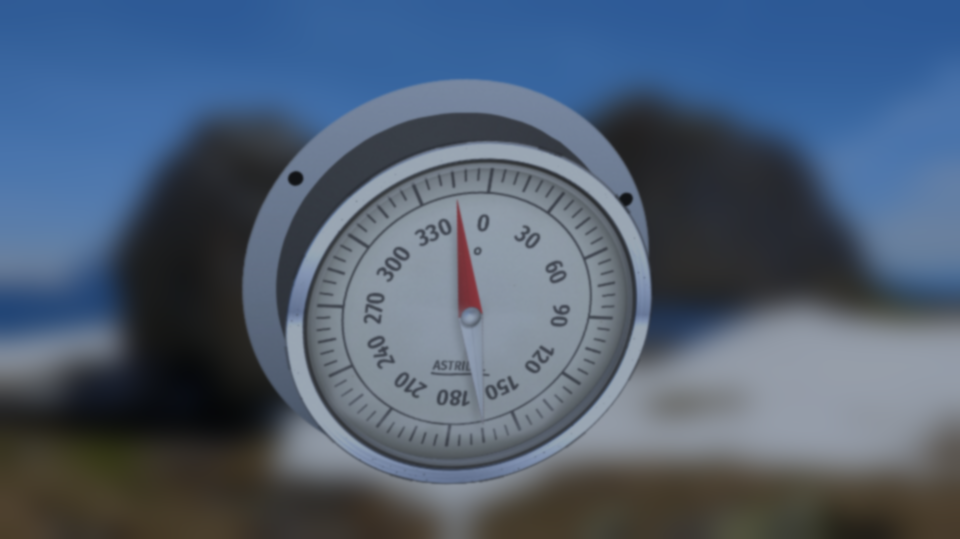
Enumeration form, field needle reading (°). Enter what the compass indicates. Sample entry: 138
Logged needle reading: 345
